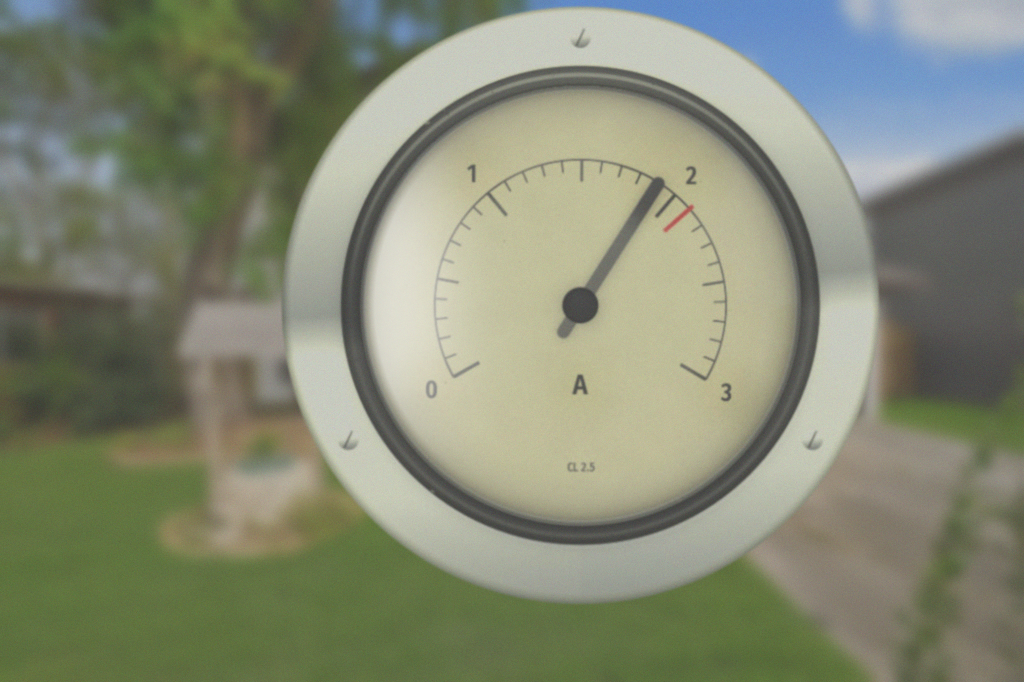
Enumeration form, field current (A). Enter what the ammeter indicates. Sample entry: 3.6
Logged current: 1.9
